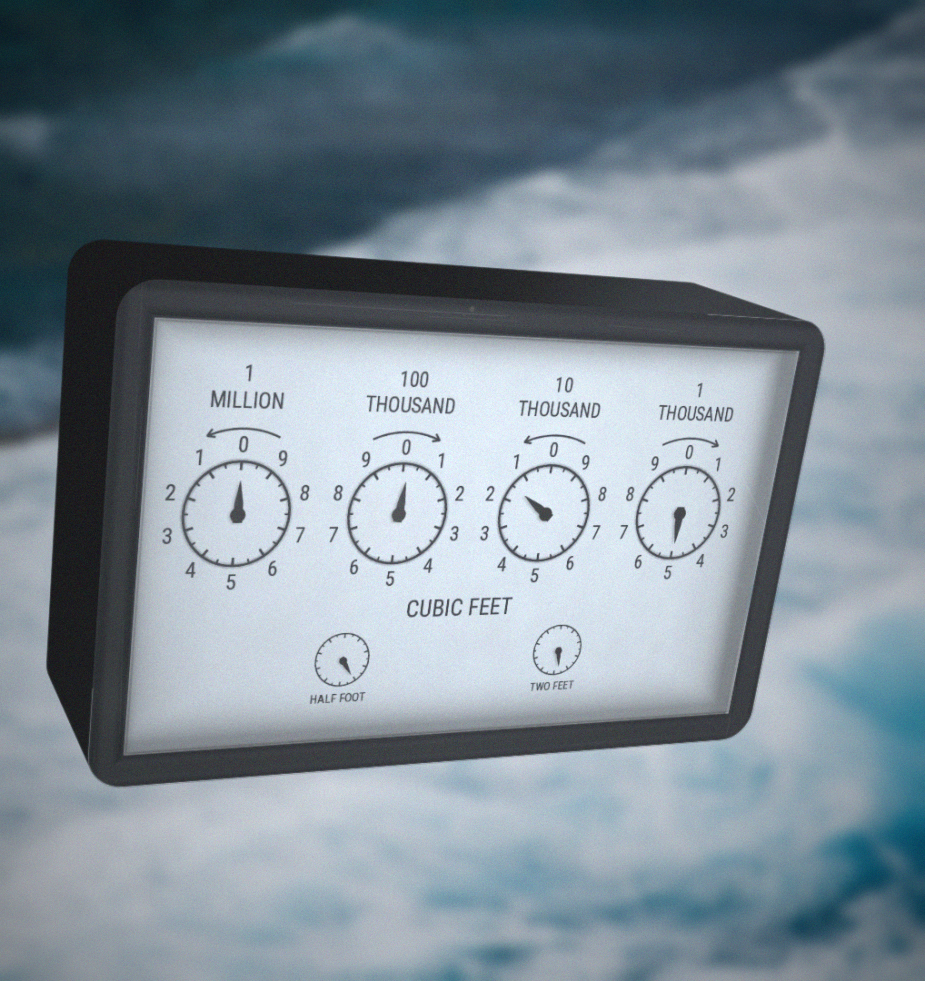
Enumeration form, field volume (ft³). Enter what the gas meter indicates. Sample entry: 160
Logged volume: 1500
